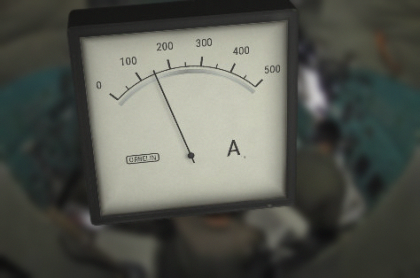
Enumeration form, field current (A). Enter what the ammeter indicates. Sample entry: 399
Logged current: 150
